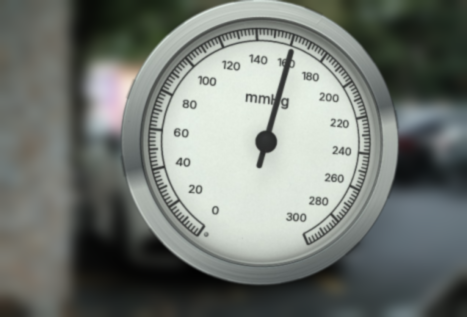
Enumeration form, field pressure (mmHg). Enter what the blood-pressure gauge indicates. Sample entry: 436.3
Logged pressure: 160
